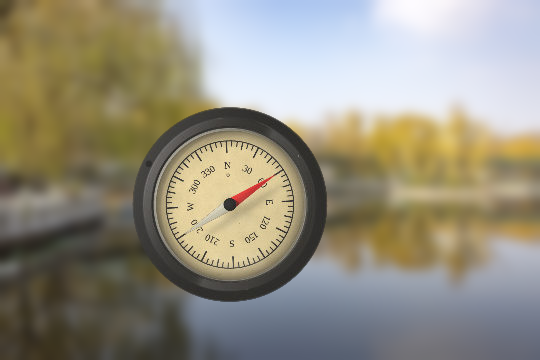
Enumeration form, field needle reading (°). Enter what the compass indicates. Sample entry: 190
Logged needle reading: 60
